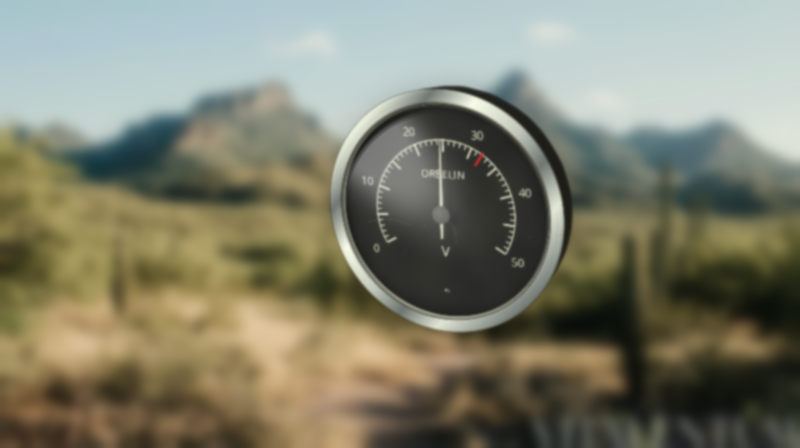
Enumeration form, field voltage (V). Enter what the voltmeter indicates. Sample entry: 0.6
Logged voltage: 25
